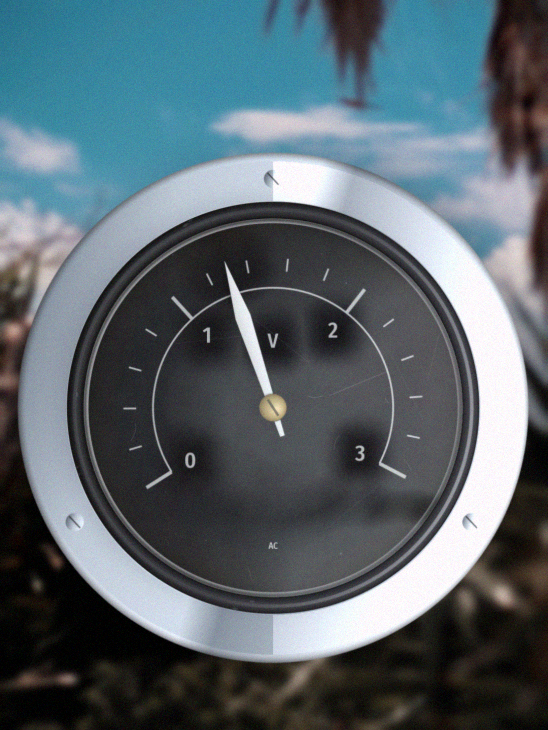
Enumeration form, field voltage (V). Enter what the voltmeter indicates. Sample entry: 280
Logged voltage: 1.3
